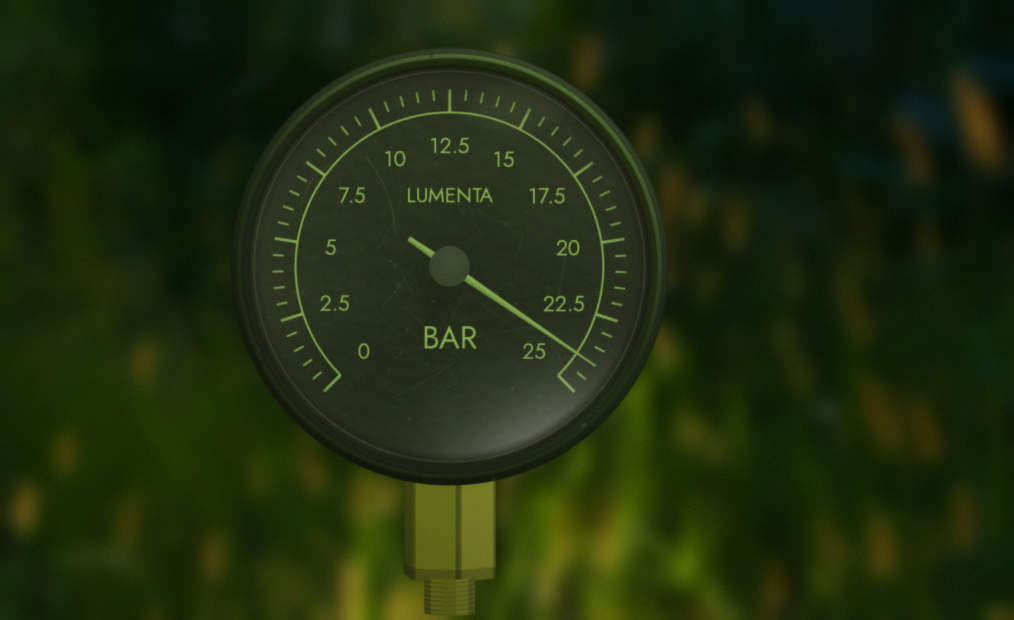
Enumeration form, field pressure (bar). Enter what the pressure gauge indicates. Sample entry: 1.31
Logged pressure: 24
